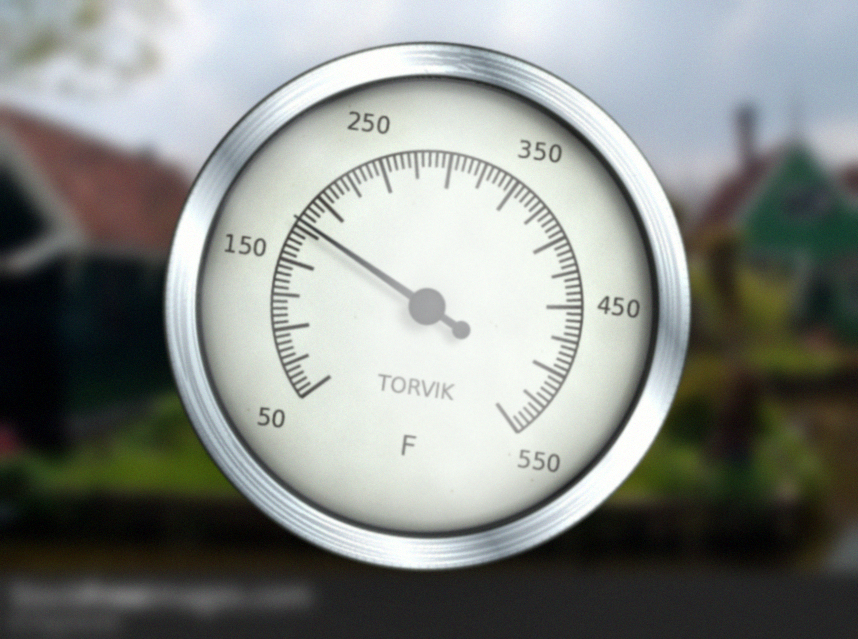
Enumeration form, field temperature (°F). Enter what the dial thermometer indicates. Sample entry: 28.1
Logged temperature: 180
